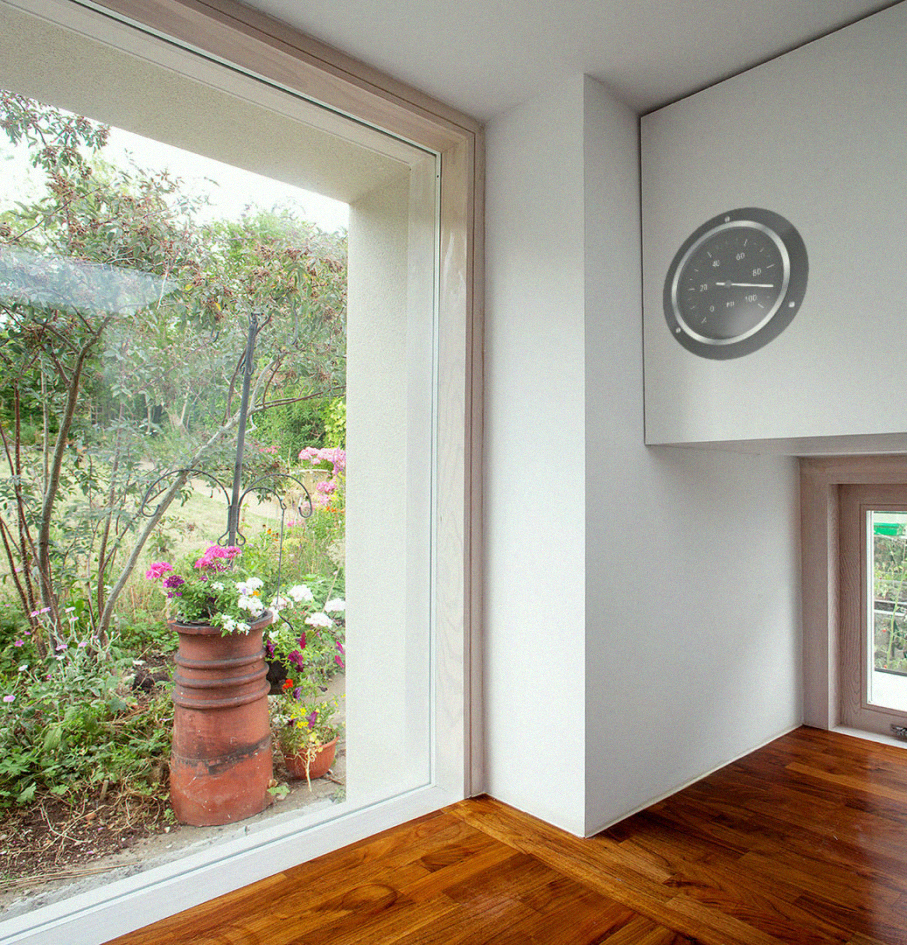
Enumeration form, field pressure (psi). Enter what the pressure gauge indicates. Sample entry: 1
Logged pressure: 90
